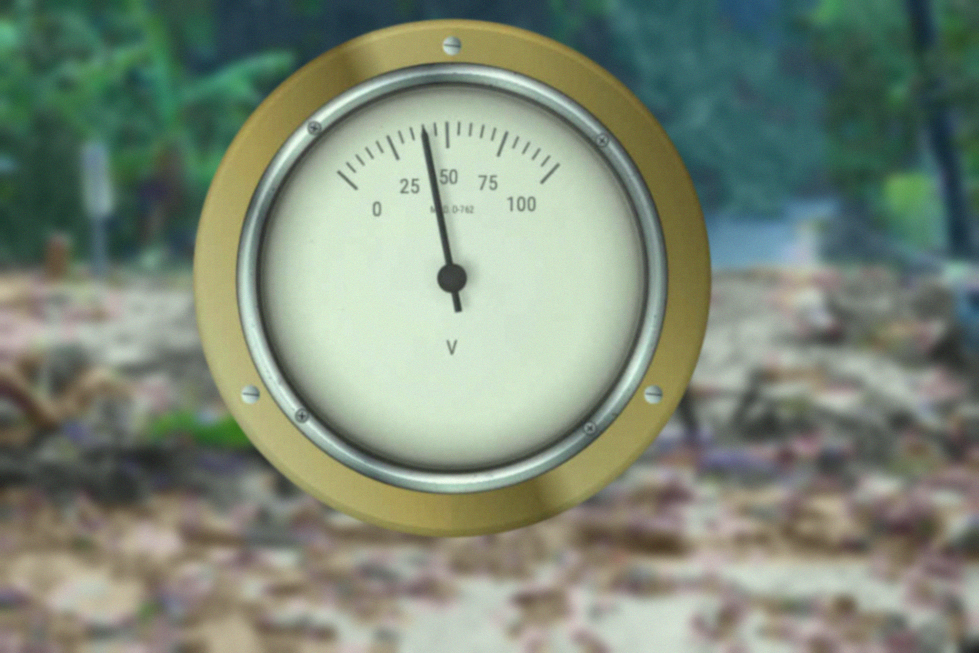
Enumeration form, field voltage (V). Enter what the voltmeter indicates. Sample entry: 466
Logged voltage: 40
